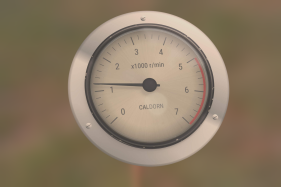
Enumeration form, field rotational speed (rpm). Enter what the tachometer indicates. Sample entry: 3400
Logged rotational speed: 1200
